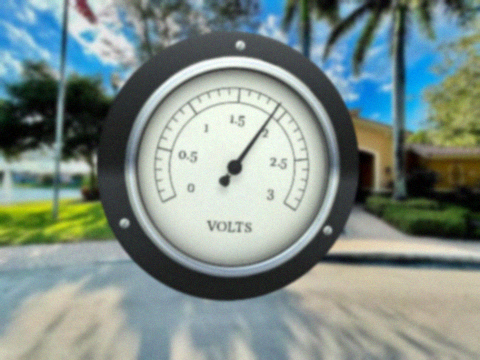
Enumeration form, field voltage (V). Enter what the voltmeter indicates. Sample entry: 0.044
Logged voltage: 1.9
